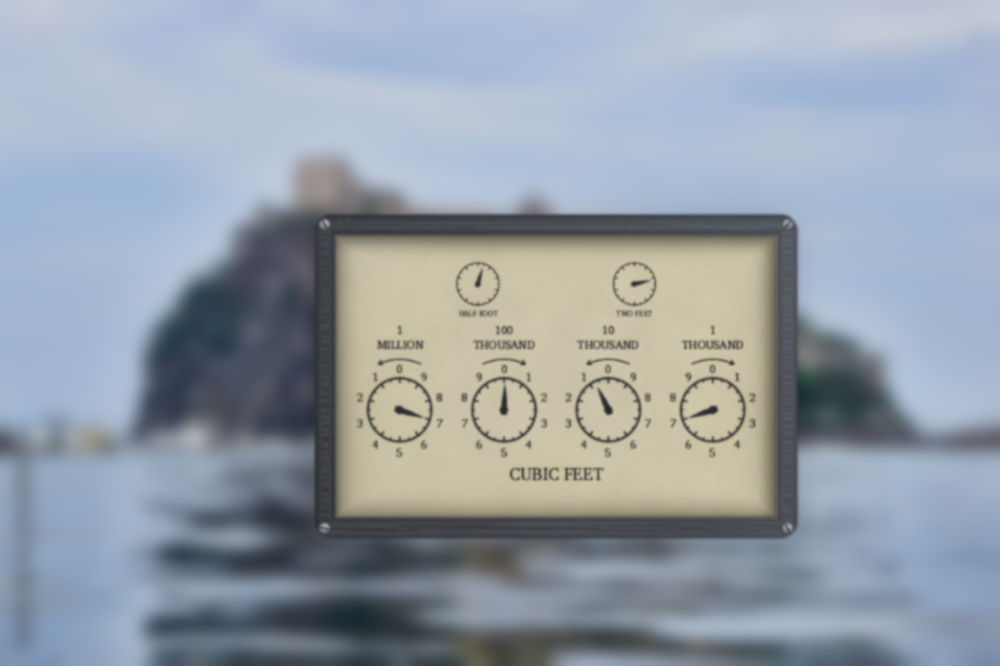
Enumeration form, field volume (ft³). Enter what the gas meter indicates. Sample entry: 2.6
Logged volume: 700700
